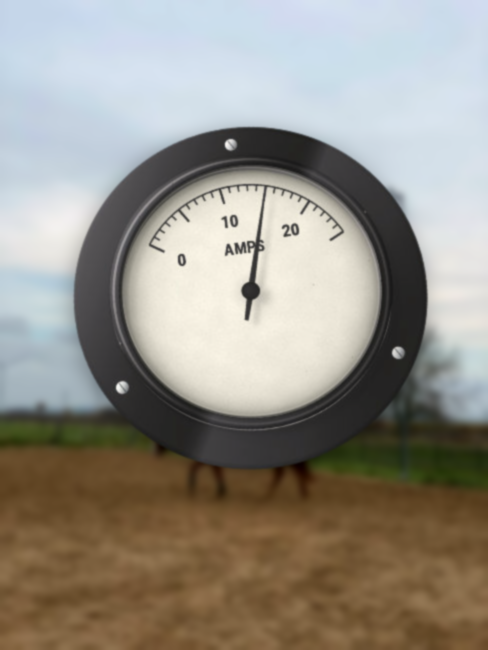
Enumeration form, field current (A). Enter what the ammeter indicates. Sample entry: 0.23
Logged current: 15
